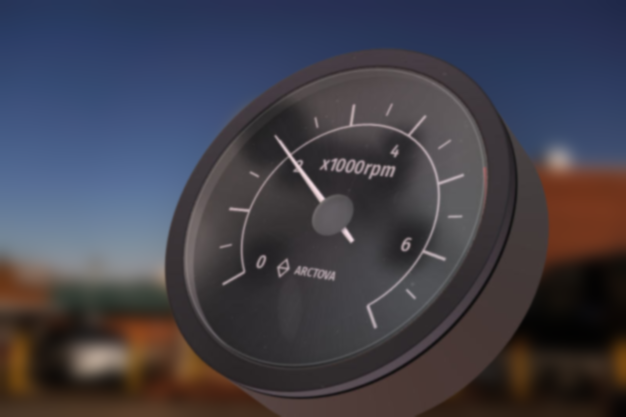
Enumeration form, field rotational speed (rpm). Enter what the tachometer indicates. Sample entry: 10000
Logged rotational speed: 2000
